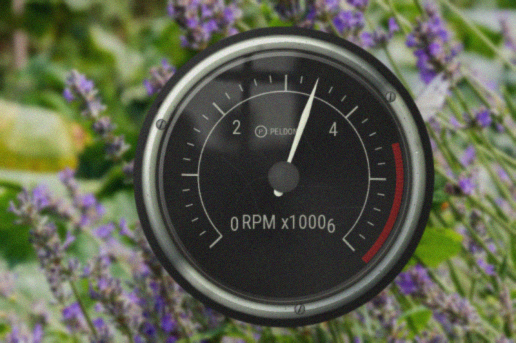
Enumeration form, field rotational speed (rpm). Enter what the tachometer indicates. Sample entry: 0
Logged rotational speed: 3400
